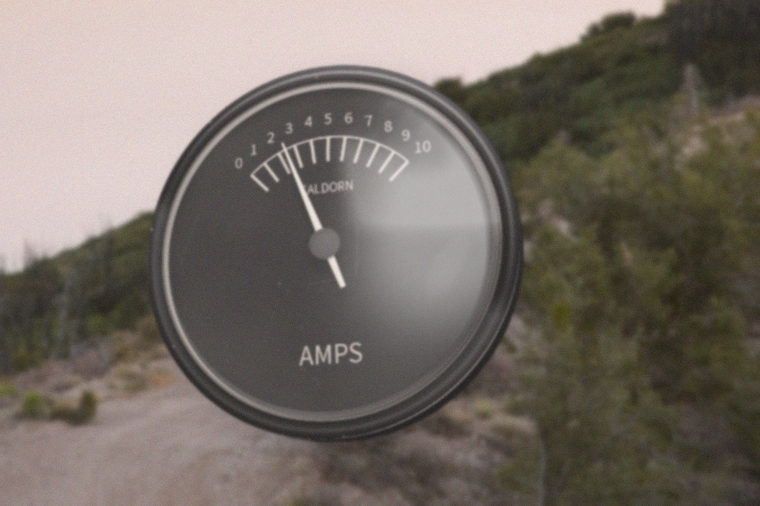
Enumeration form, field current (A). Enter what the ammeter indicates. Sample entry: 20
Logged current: 2.5
